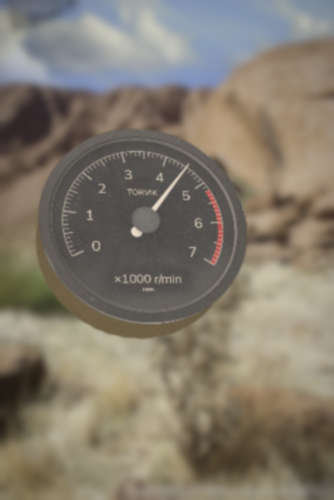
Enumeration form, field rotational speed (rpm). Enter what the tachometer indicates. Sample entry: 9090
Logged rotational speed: 4500
